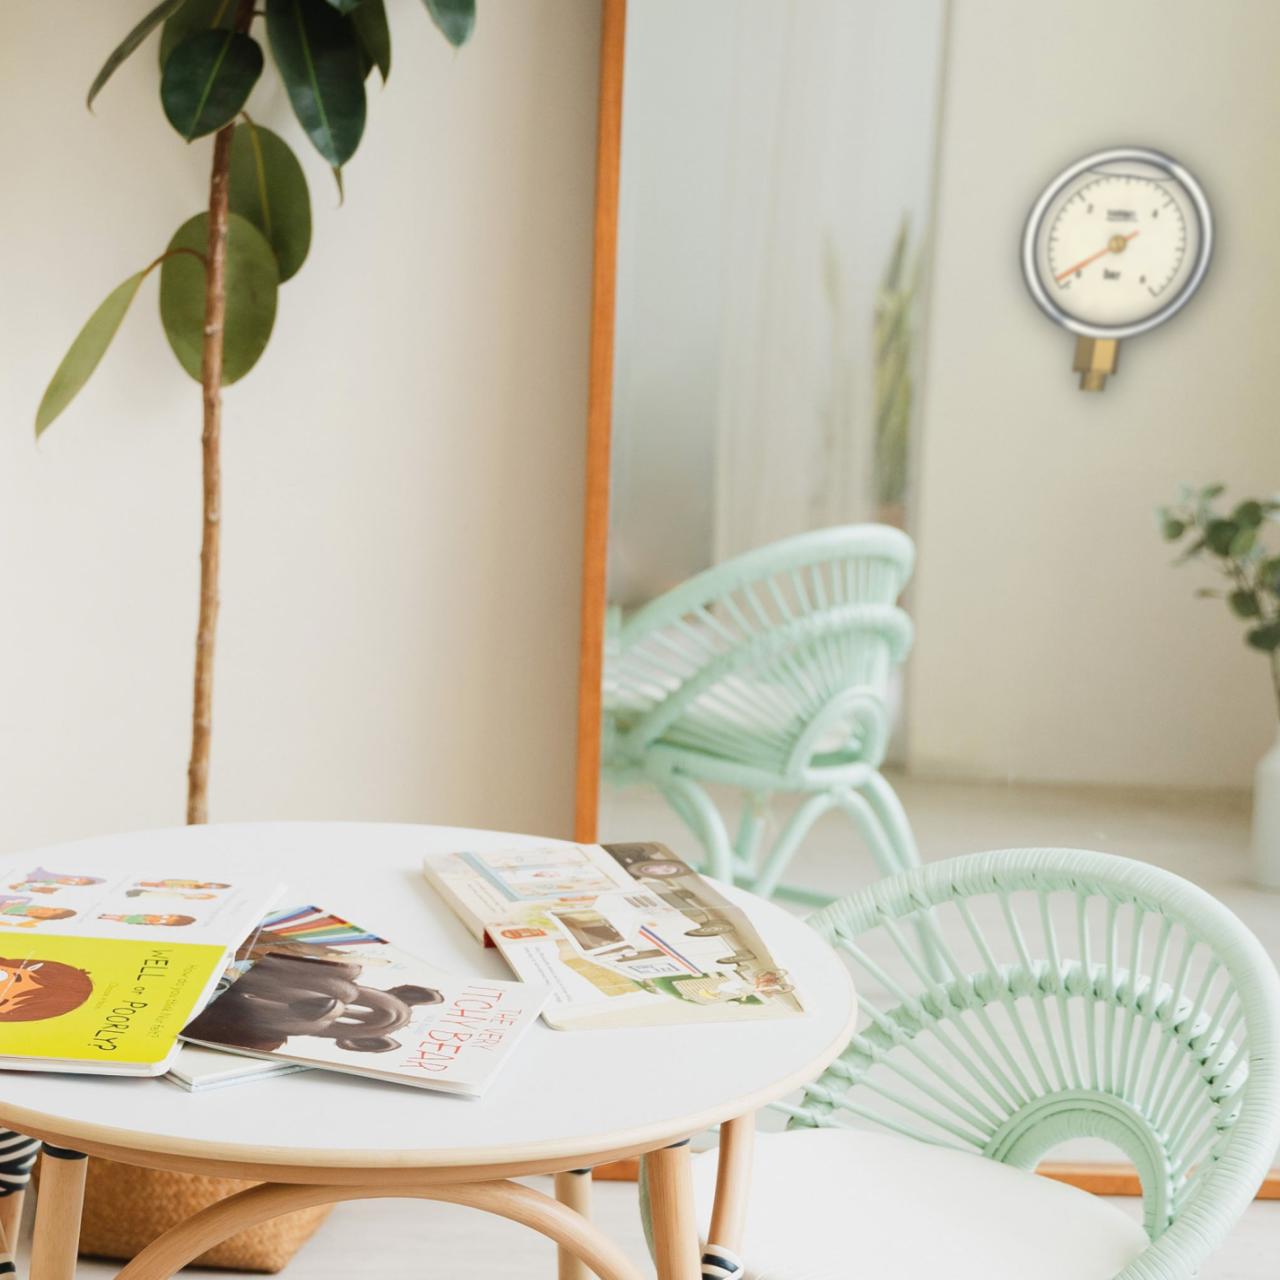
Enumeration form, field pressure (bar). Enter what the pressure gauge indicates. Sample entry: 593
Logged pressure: 0.2
